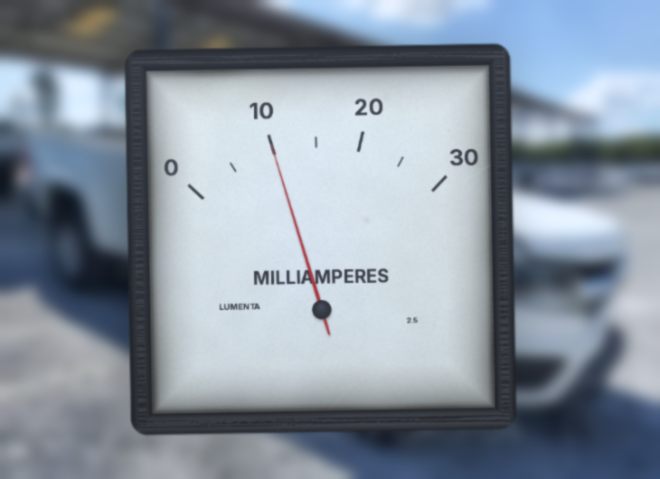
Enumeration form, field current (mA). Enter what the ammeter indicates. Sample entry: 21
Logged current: 10
